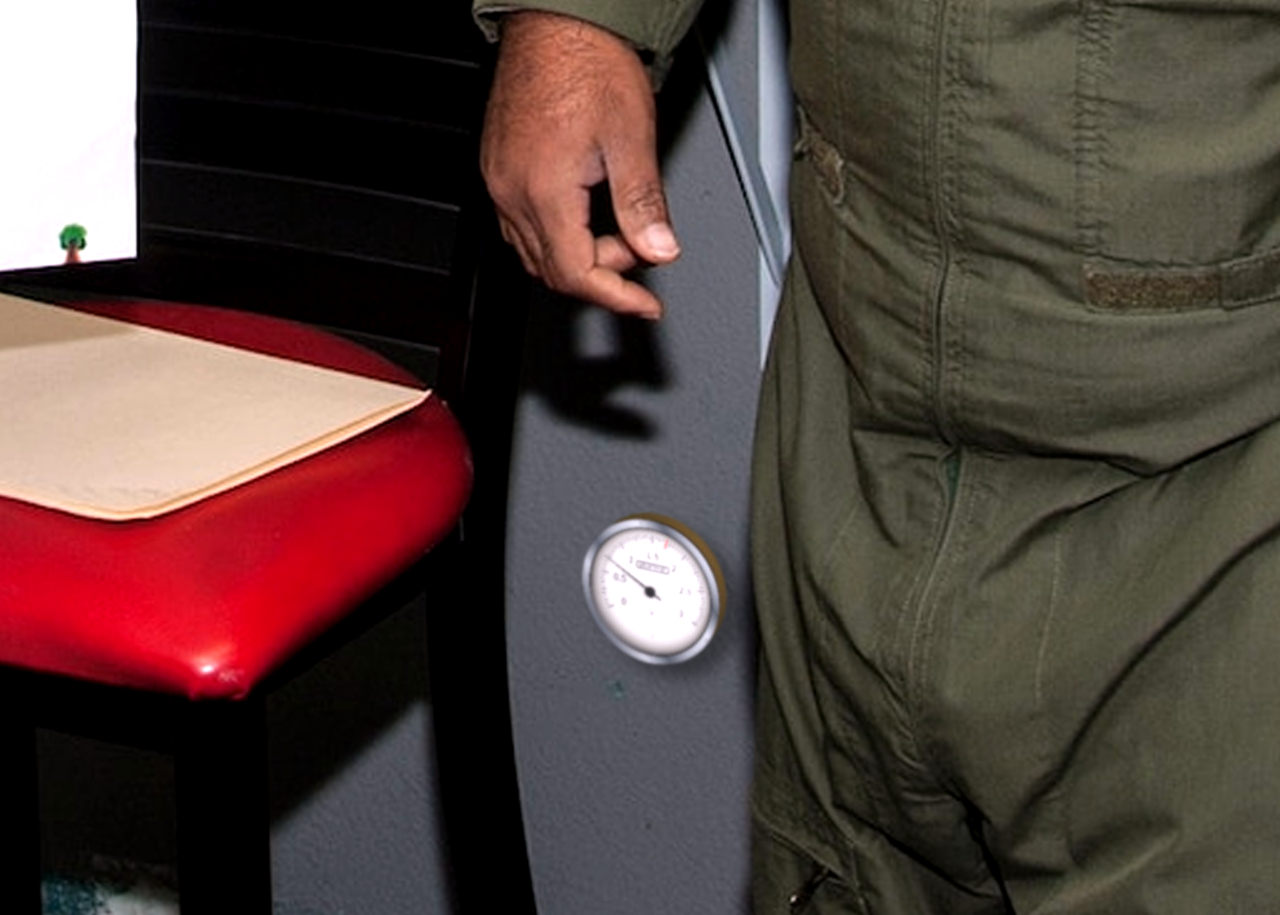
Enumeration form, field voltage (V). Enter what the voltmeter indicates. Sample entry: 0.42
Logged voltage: 0.75
